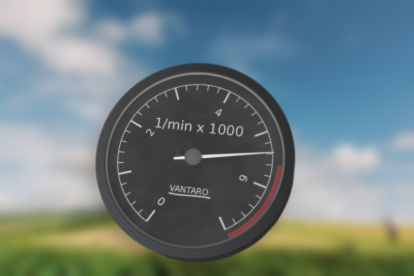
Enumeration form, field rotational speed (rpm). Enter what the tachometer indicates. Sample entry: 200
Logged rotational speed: 5400
